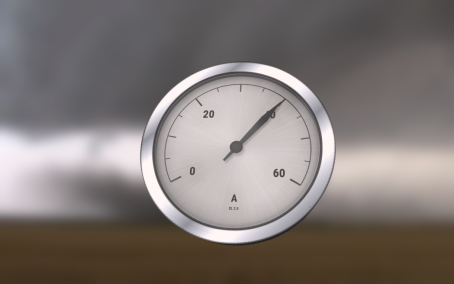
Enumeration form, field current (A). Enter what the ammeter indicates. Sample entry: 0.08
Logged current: 40
